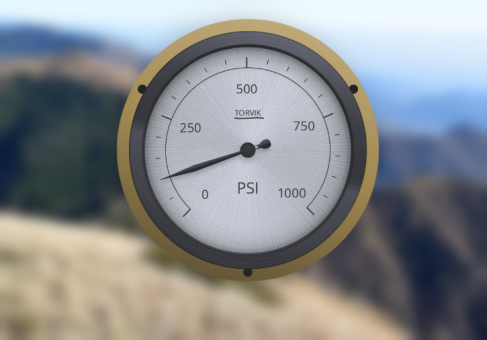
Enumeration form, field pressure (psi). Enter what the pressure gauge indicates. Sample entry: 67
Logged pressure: 100
